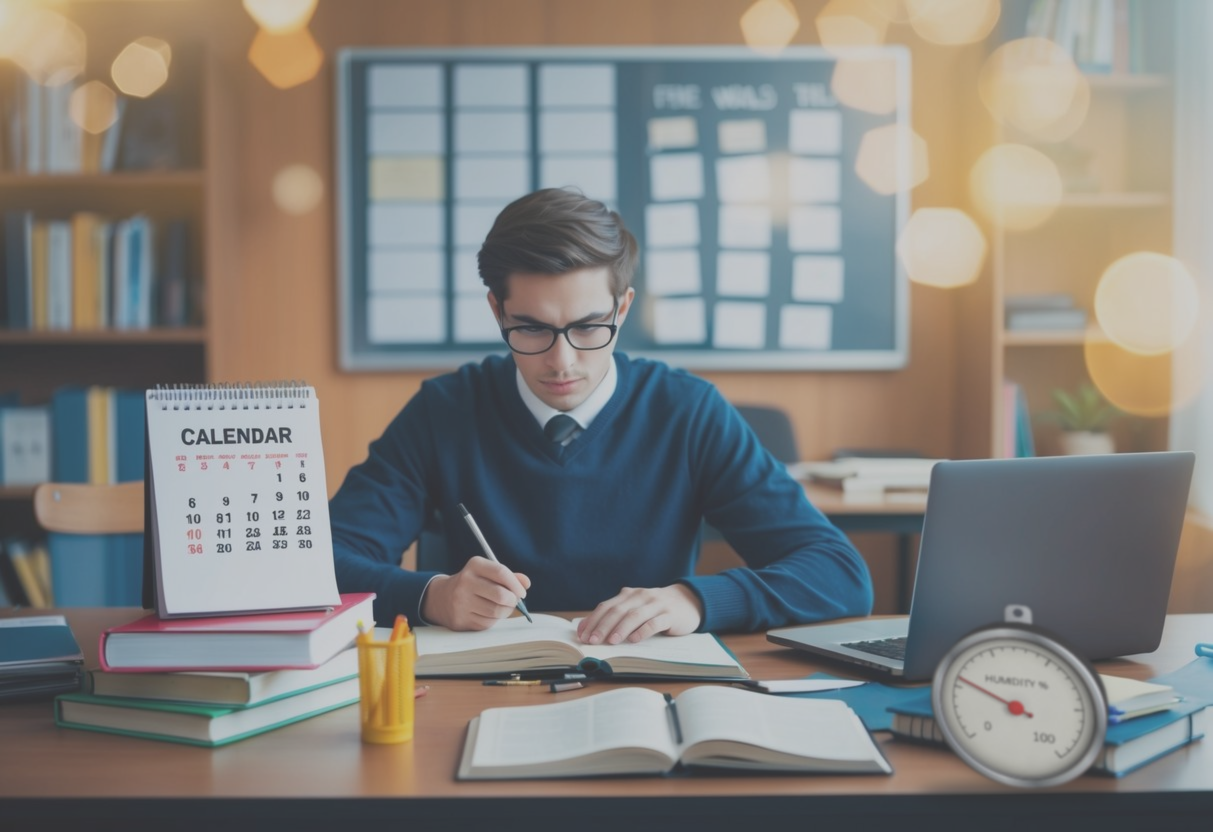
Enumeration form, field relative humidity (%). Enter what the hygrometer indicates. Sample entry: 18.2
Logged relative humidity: 24
